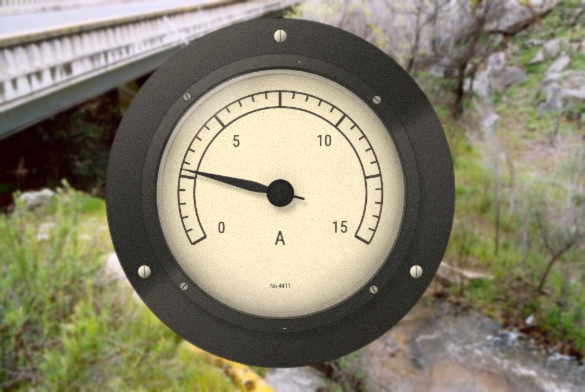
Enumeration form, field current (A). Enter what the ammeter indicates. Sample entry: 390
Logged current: 2.75
